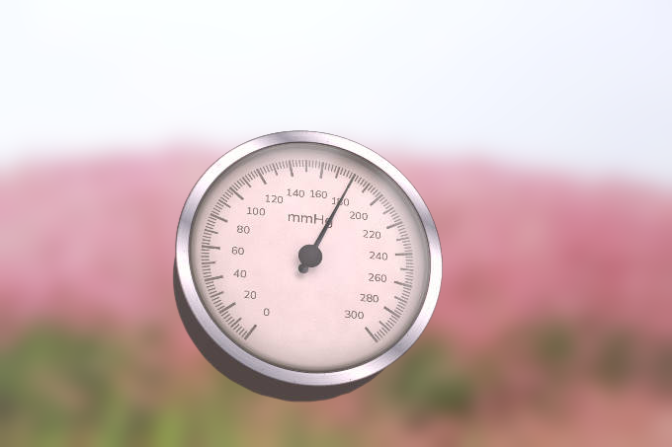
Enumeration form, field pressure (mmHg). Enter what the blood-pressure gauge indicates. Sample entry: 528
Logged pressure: 180
